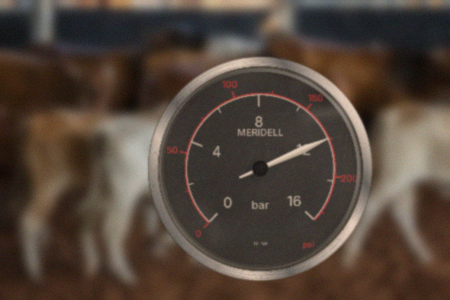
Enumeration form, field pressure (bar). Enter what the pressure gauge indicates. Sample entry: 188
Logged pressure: 12
